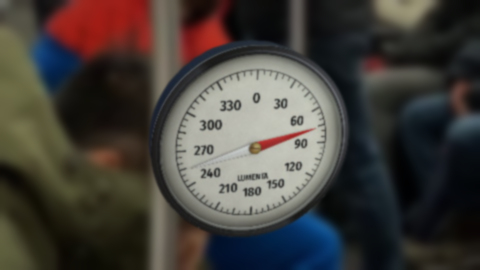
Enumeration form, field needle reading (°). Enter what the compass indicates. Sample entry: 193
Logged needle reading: 75
